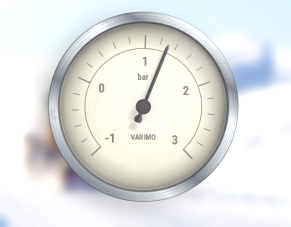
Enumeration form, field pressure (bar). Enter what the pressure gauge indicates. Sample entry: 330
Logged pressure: 1.3
